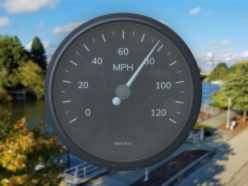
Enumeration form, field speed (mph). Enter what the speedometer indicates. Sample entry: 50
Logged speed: 77.5
